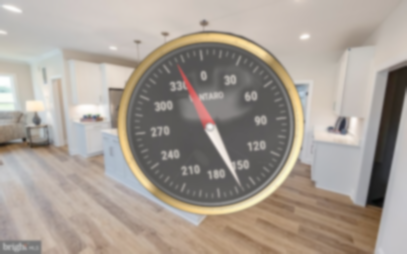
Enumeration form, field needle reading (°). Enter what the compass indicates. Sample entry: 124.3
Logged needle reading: 340
